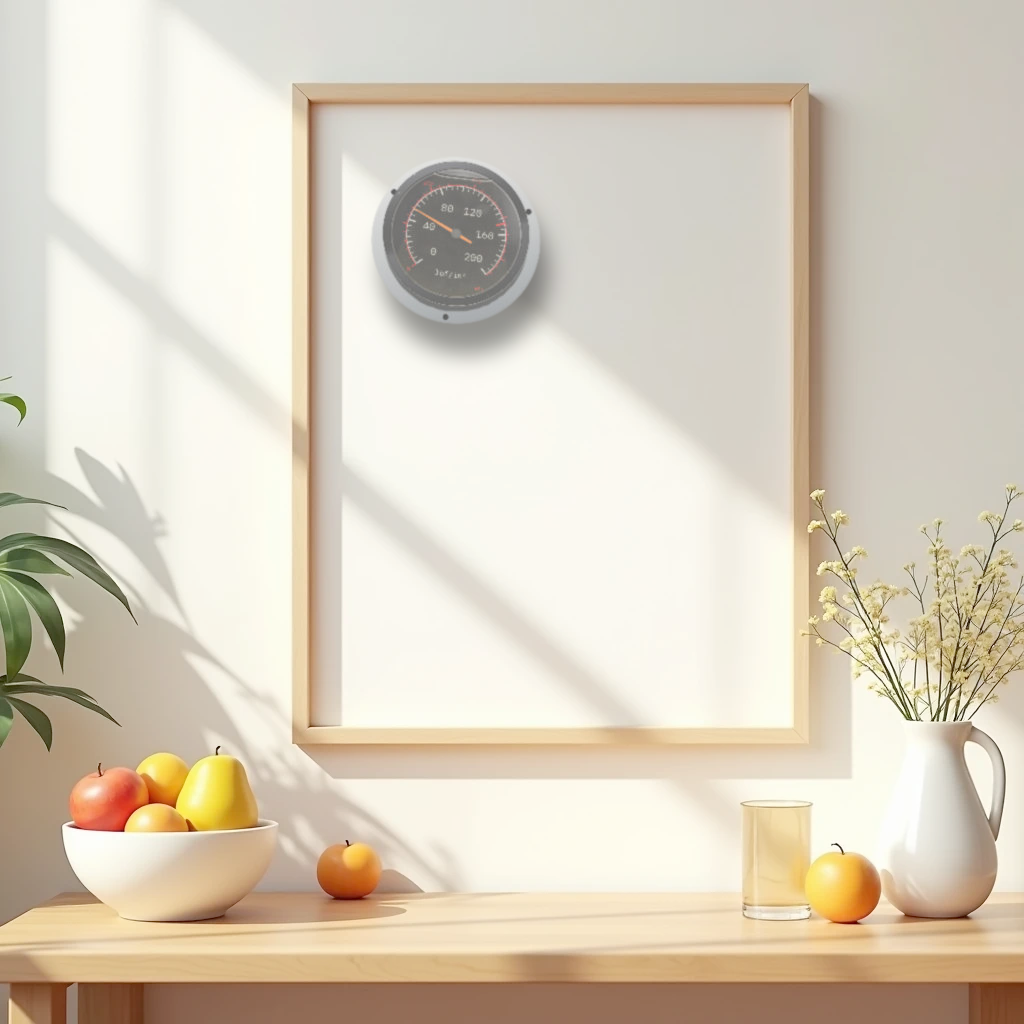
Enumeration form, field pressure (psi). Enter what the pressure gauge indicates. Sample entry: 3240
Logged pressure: 50
